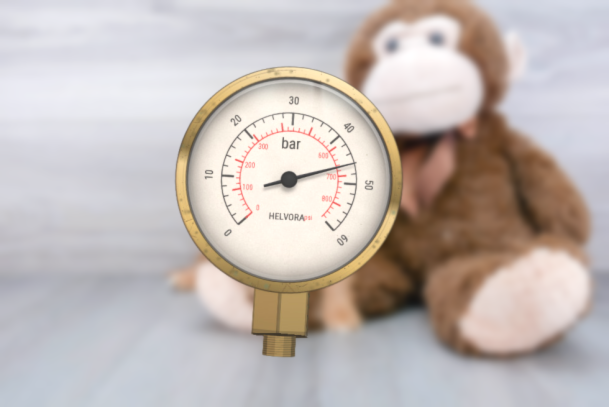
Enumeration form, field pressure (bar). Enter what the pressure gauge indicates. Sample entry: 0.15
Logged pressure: 46
